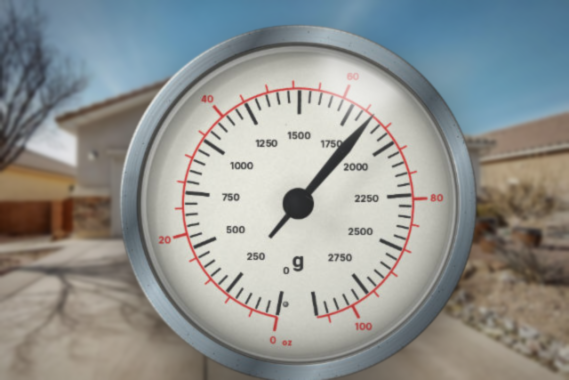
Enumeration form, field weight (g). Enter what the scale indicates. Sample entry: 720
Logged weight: 1850
